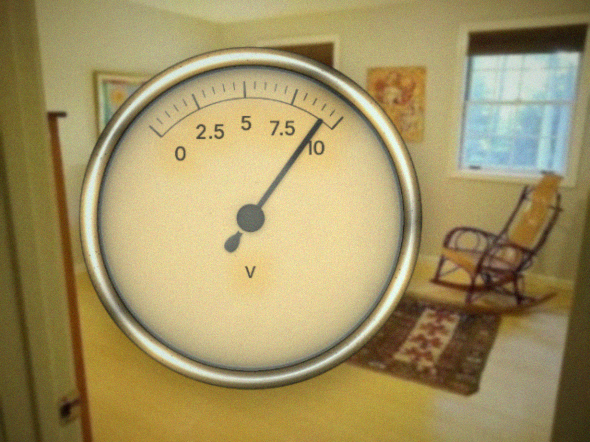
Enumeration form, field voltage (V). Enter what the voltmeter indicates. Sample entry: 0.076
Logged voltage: 9.25
